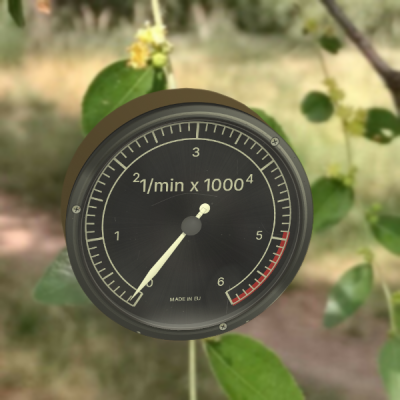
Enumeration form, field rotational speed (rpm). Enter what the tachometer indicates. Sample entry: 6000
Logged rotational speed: 100
